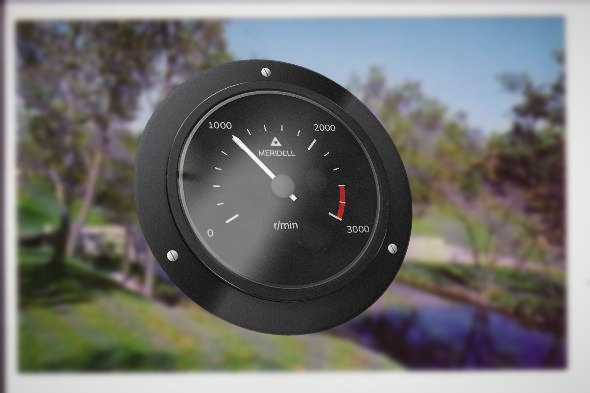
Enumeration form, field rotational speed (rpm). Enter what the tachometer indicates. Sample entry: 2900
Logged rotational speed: 1000
